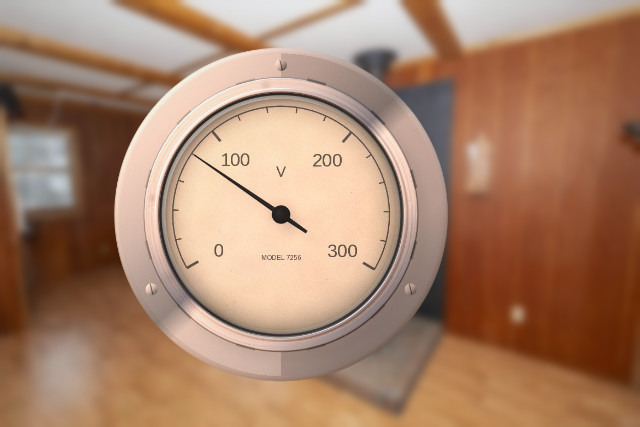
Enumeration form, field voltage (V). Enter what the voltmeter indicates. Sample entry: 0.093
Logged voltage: 80
